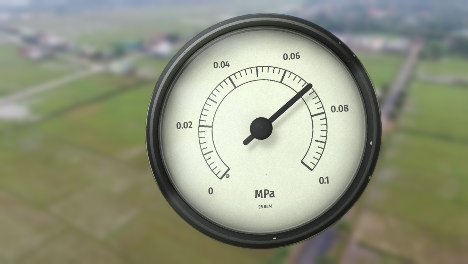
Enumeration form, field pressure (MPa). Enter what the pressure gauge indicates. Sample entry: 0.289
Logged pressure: 0.07
